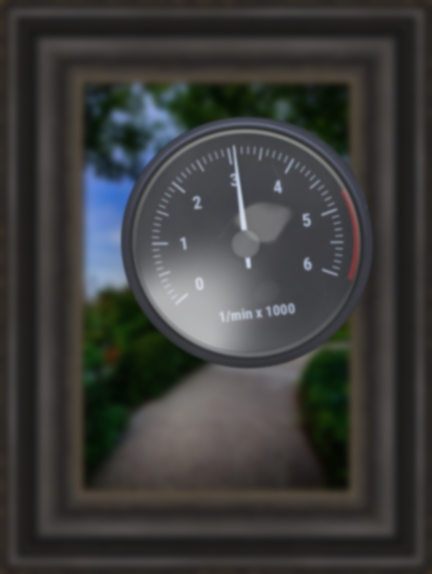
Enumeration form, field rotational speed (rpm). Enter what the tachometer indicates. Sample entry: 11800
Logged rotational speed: 3100
